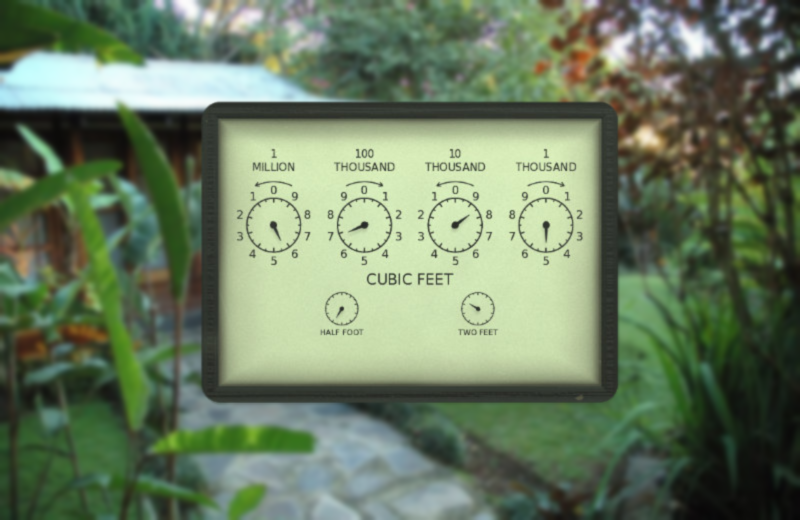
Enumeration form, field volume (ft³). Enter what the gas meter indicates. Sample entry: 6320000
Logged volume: 568500
